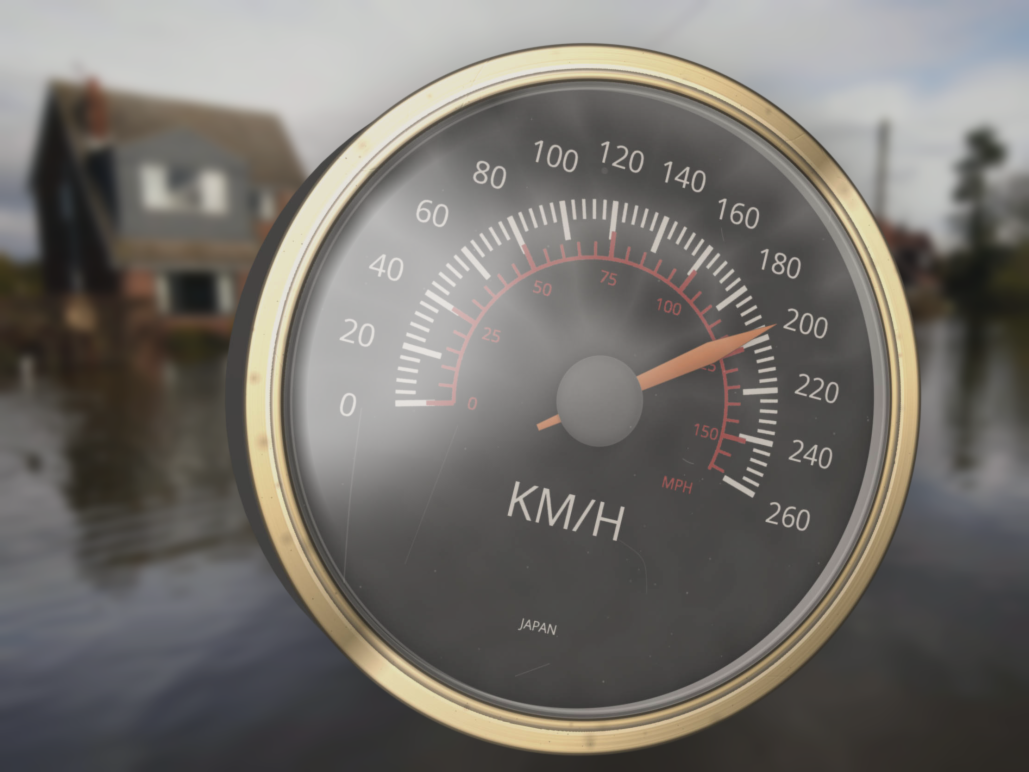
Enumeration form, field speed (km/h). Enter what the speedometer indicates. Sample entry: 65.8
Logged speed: 196
